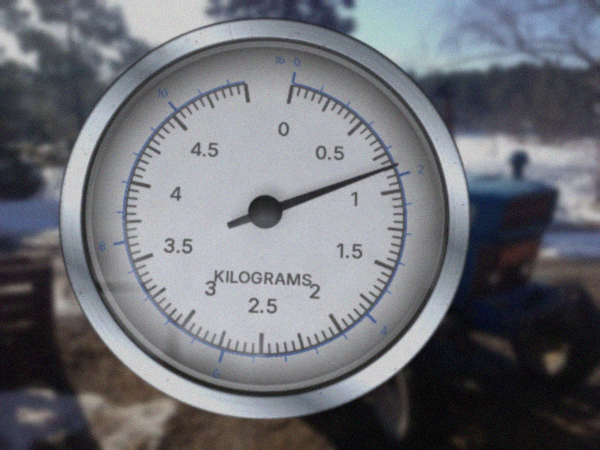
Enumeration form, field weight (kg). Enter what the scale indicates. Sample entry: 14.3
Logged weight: 0.85
